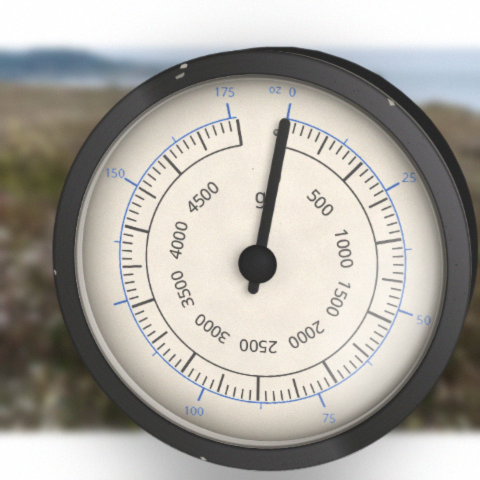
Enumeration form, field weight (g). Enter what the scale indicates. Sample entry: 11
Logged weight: 0
